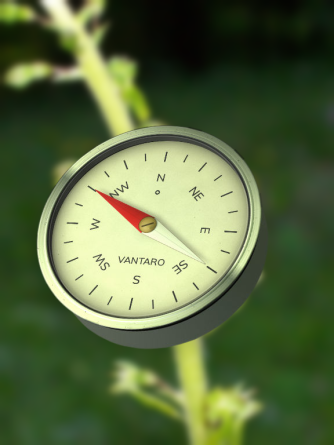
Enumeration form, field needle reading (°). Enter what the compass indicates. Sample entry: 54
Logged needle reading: 300
